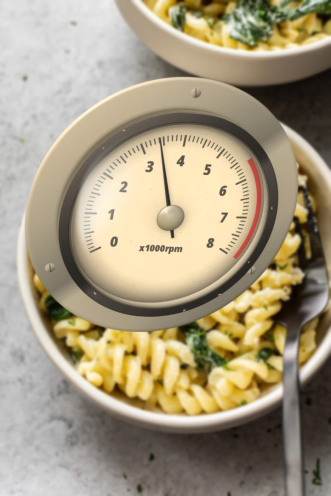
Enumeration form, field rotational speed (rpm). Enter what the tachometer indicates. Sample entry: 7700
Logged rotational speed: 3400
